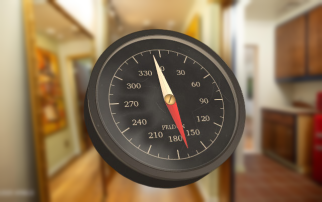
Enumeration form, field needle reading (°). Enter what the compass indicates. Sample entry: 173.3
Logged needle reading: 170
